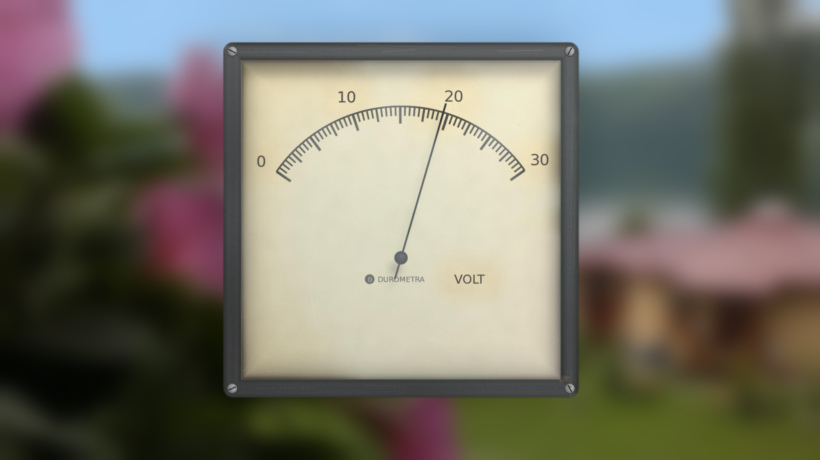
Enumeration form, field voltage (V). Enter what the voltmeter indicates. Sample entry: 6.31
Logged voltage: 19.5
